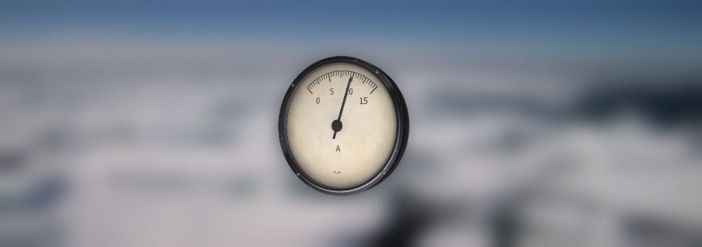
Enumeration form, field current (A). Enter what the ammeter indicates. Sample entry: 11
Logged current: 10
